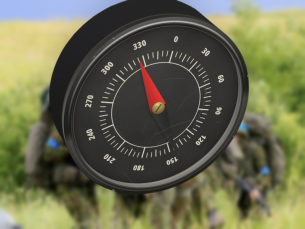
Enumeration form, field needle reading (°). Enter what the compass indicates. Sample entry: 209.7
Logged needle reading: 325
